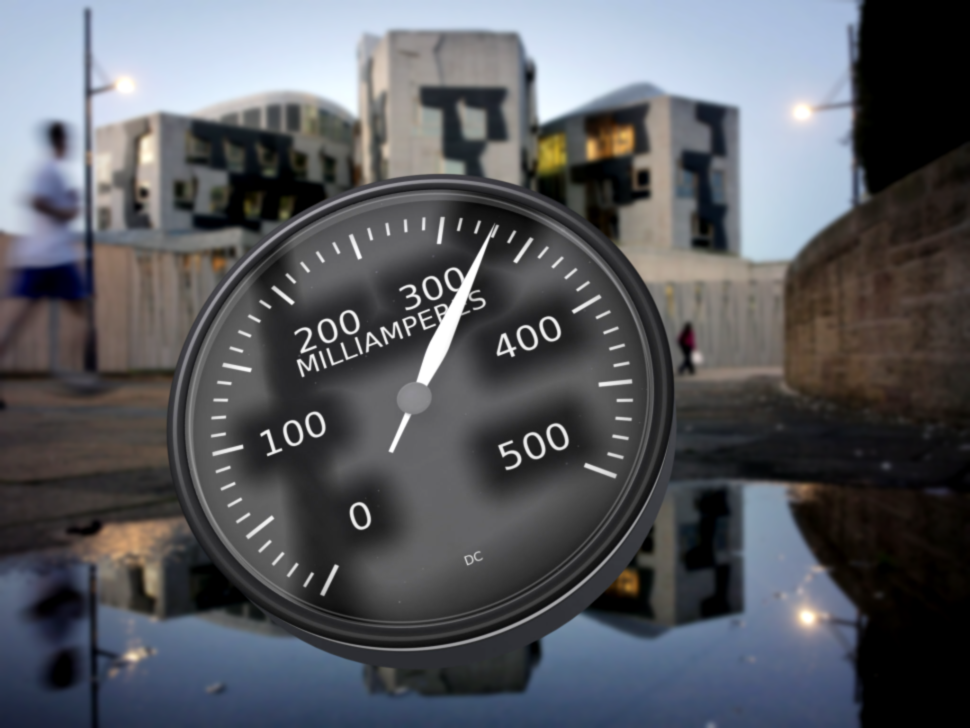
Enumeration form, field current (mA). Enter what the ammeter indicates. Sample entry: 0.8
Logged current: 330
